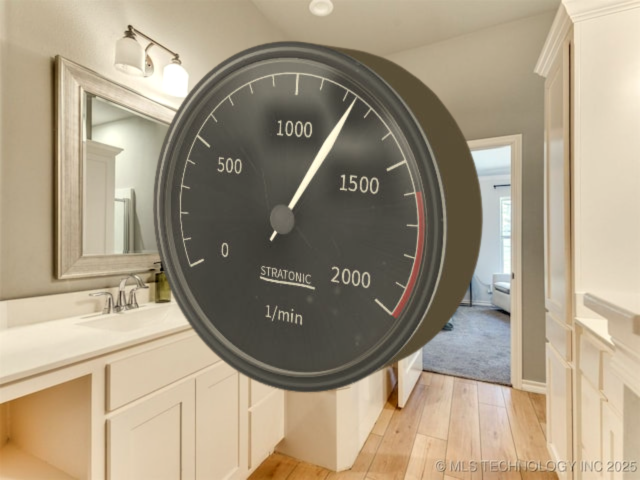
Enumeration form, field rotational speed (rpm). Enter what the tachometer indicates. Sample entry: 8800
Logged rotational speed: 1250
